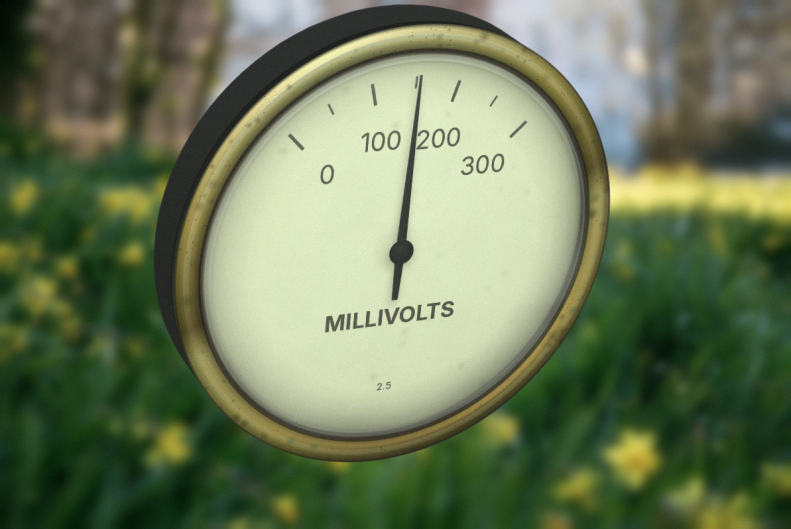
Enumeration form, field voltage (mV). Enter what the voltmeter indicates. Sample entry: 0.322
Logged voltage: 150
